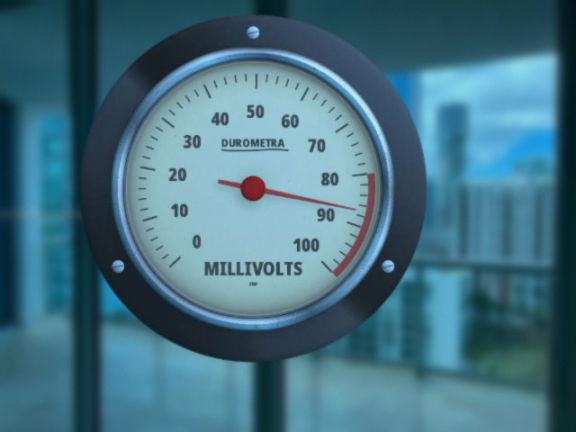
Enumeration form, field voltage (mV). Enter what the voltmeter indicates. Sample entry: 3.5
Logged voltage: 87
